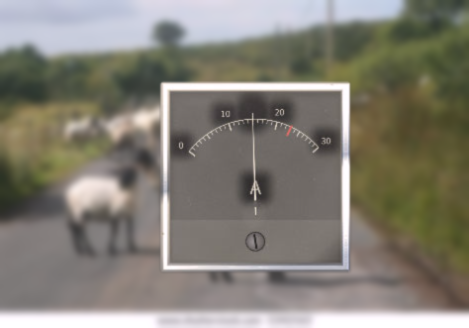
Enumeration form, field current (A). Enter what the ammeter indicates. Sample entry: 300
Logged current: 15
